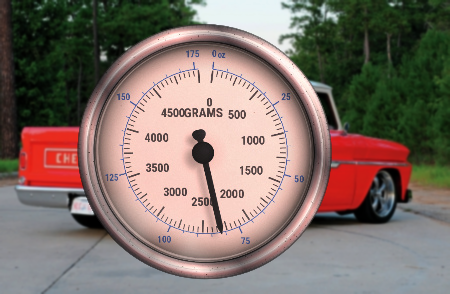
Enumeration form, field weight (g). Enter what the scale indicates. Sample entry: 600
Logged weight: 2300
